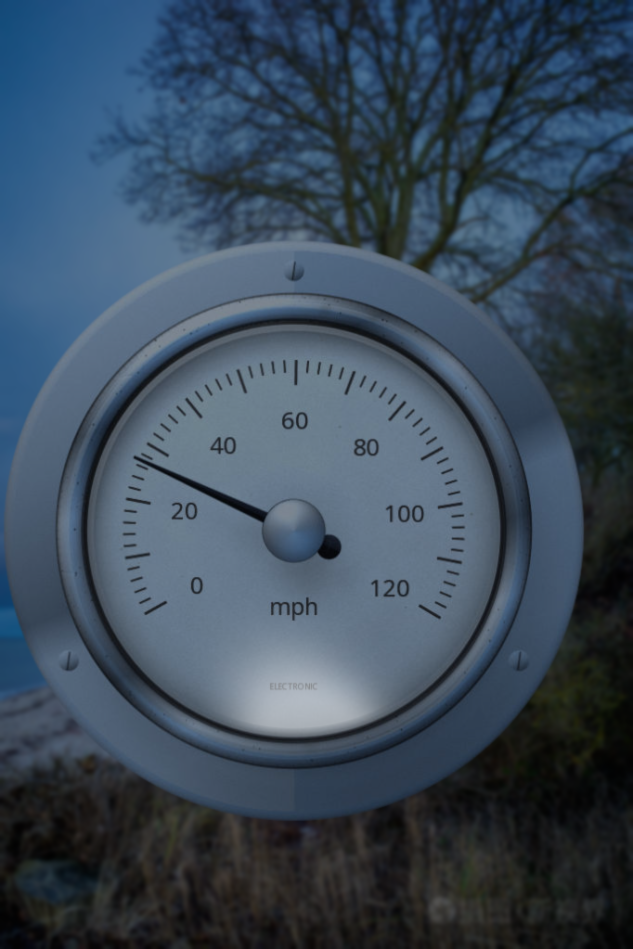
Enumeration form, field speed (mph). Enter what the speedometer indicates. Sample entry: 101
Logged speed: 27
